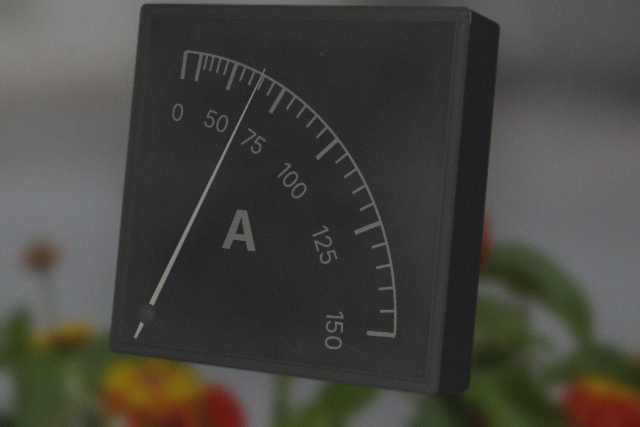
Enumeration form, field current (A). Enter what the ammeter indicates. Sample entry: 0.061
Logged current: 65
